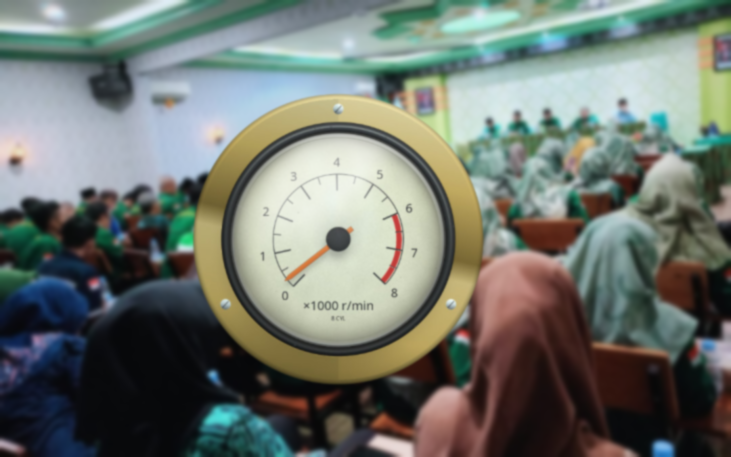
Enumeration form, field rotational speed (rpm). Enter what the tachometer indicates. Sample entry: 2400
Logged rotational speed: 250
